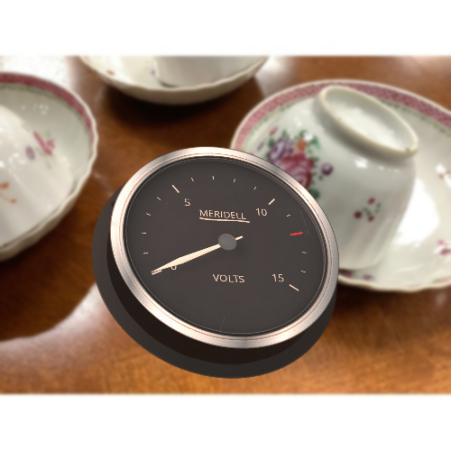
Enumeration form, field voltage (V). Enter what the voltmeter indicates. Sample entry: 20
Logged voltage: 0
